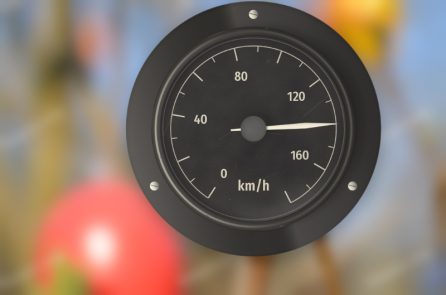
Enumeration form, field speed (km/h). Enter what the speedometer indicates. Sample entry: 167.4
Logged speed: 140
